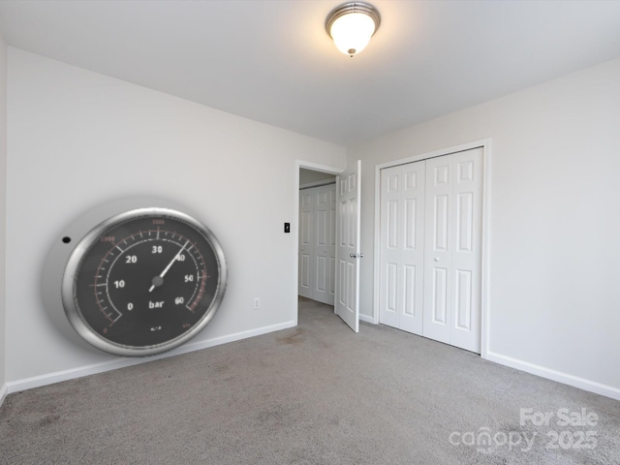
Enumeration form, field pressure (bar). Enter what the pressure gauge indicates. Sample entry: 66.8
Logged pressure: 38
